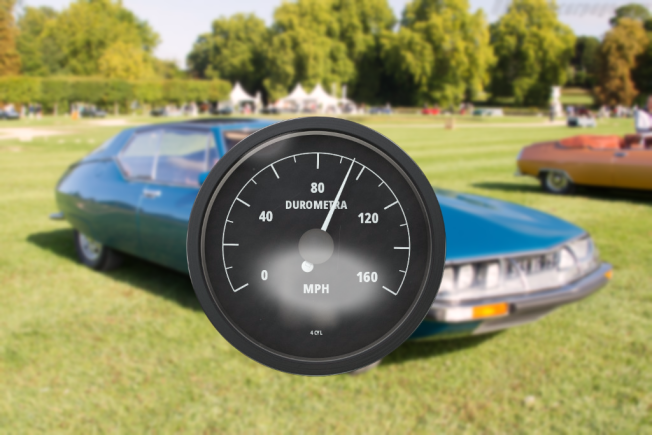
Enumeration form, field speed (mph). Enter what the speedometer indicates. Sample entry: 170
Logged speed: 95
